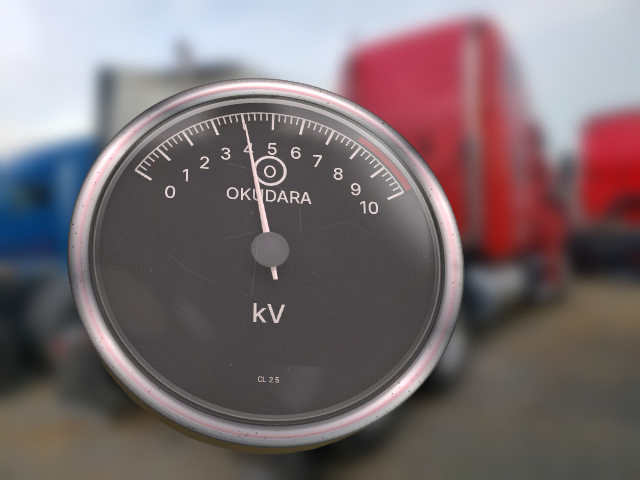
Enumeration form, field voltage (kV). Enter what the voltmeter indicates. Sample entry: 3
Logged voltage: 4
